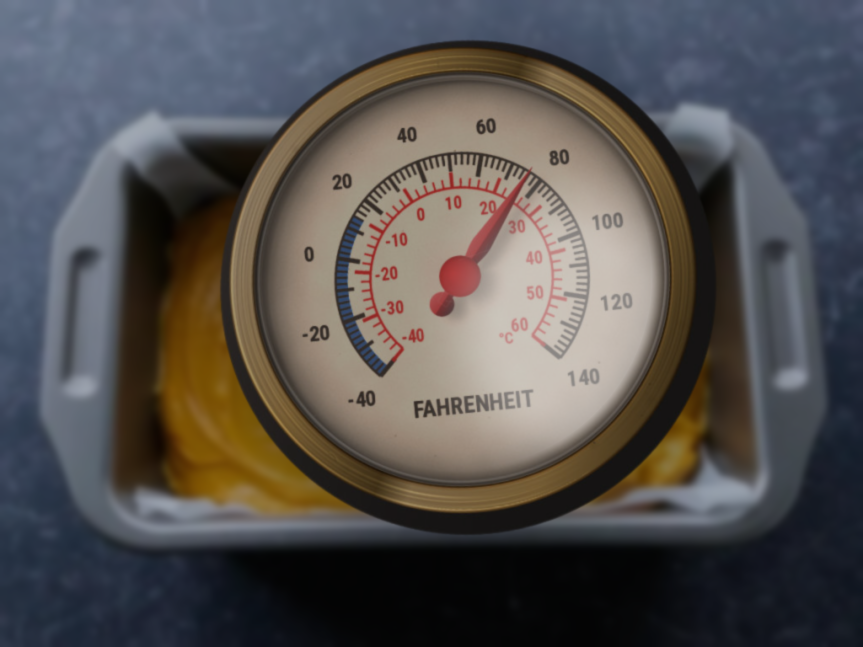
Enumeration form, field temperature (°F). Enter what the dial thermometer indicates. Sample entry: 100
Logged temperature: 76
